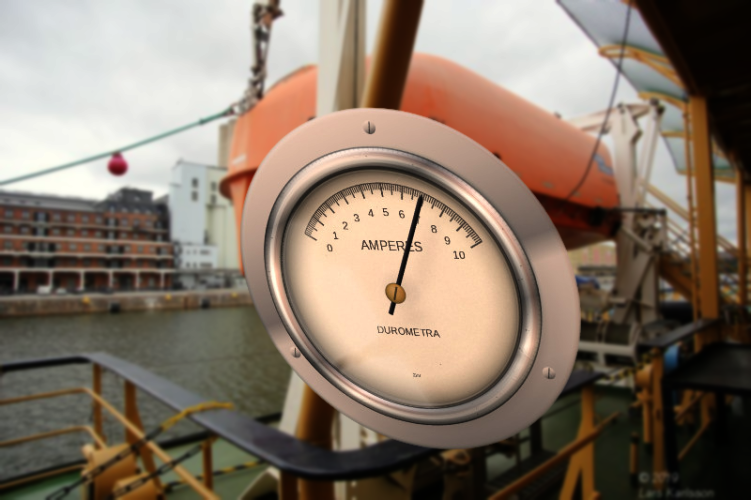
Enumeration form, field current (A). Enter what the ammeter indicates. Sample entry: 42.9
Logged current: 7
